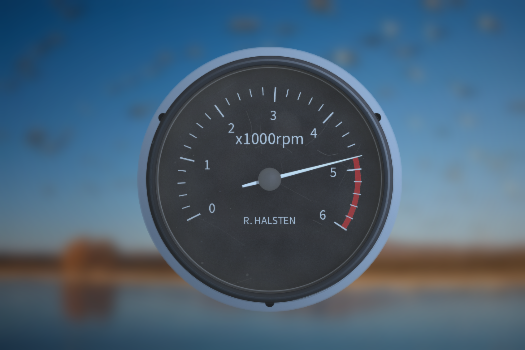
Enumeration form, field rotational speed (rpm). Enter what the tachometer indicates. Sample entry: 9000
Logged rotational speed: 4800
